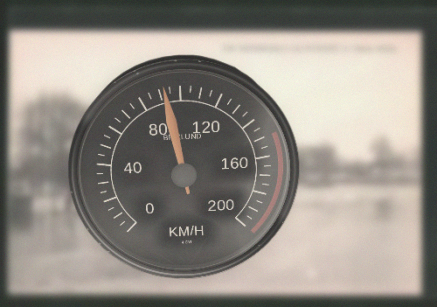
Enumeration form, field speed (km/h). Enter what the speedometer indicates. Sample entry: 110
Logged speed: 92.5
